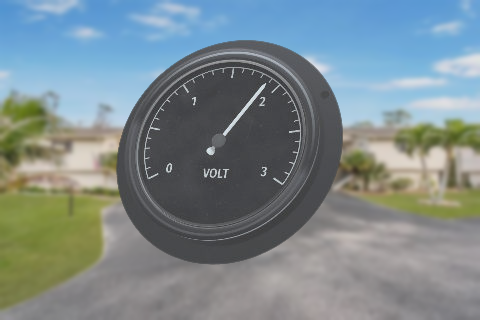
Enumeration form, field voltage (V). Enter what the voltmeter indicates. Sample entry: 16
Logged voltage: 1.9
